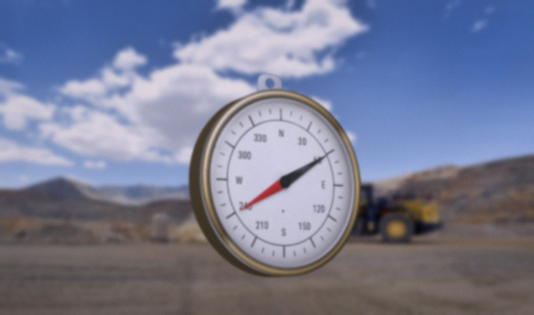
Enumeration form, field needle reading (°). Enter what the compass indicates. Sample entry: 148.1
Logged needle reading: 240
